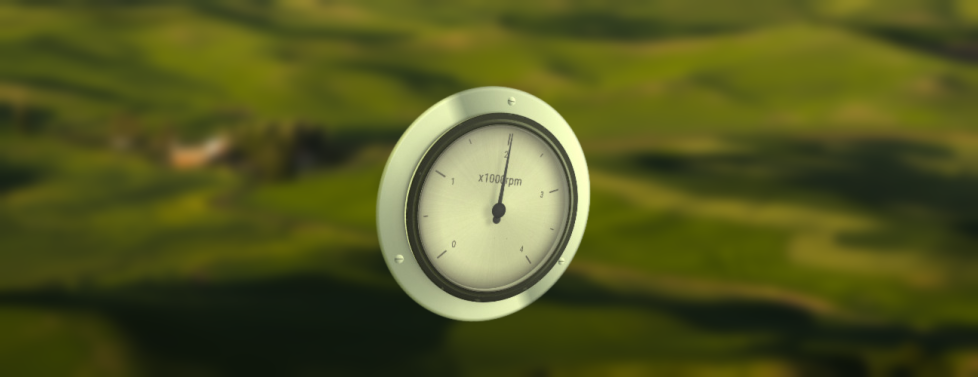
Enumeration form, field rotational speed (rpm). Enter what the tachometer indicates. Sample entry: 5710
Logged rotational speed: 2000
